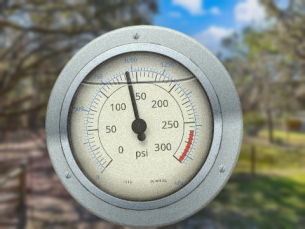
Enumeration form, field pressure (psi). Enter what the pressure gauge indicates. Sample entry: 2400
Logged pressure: 140
